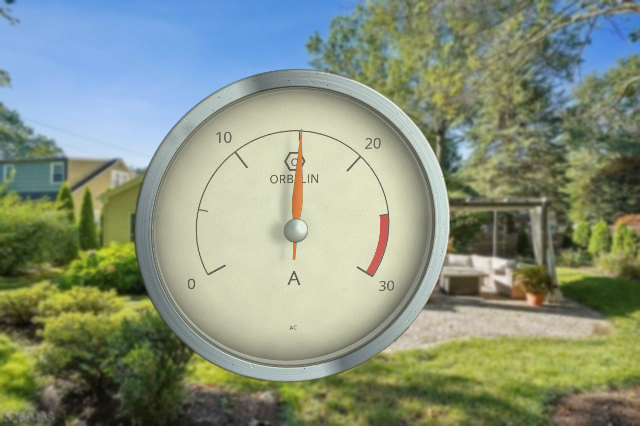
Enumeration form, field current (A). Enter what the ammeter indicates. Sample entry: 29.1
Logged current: 15
